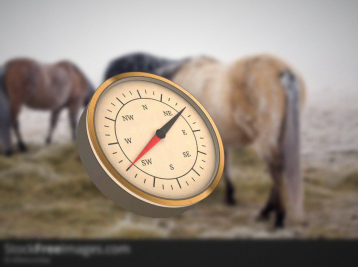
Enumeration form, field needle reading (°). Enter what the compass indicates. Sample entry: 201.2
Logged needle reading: 240
